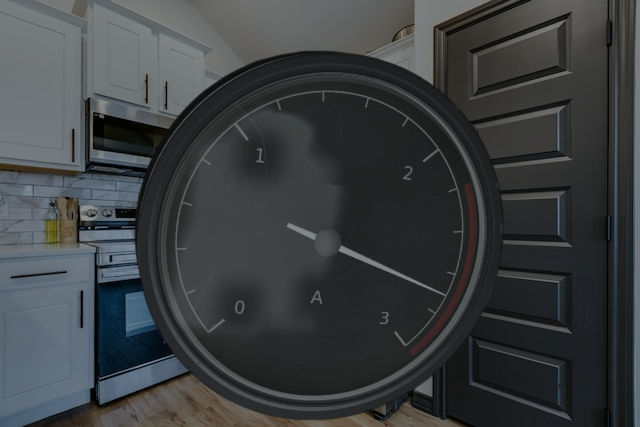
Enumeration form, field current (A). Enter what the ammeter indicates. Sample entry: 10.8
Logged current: 2.7
